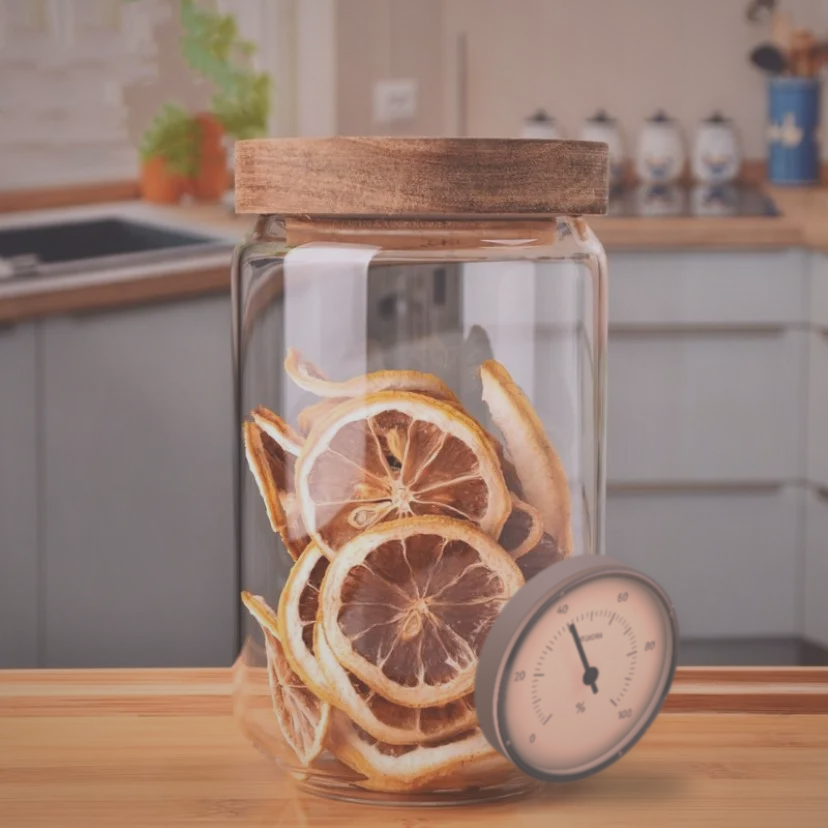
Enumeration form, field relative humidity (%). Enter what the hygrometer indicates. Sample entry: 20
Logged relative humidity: 40
